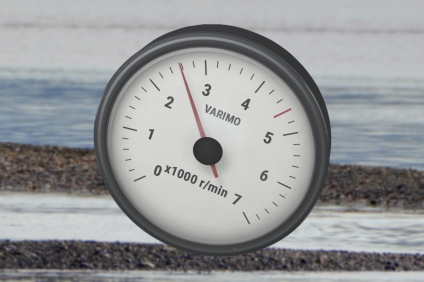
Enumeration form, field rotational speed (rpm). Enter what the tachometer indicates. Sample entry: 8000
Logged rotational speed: 2600
